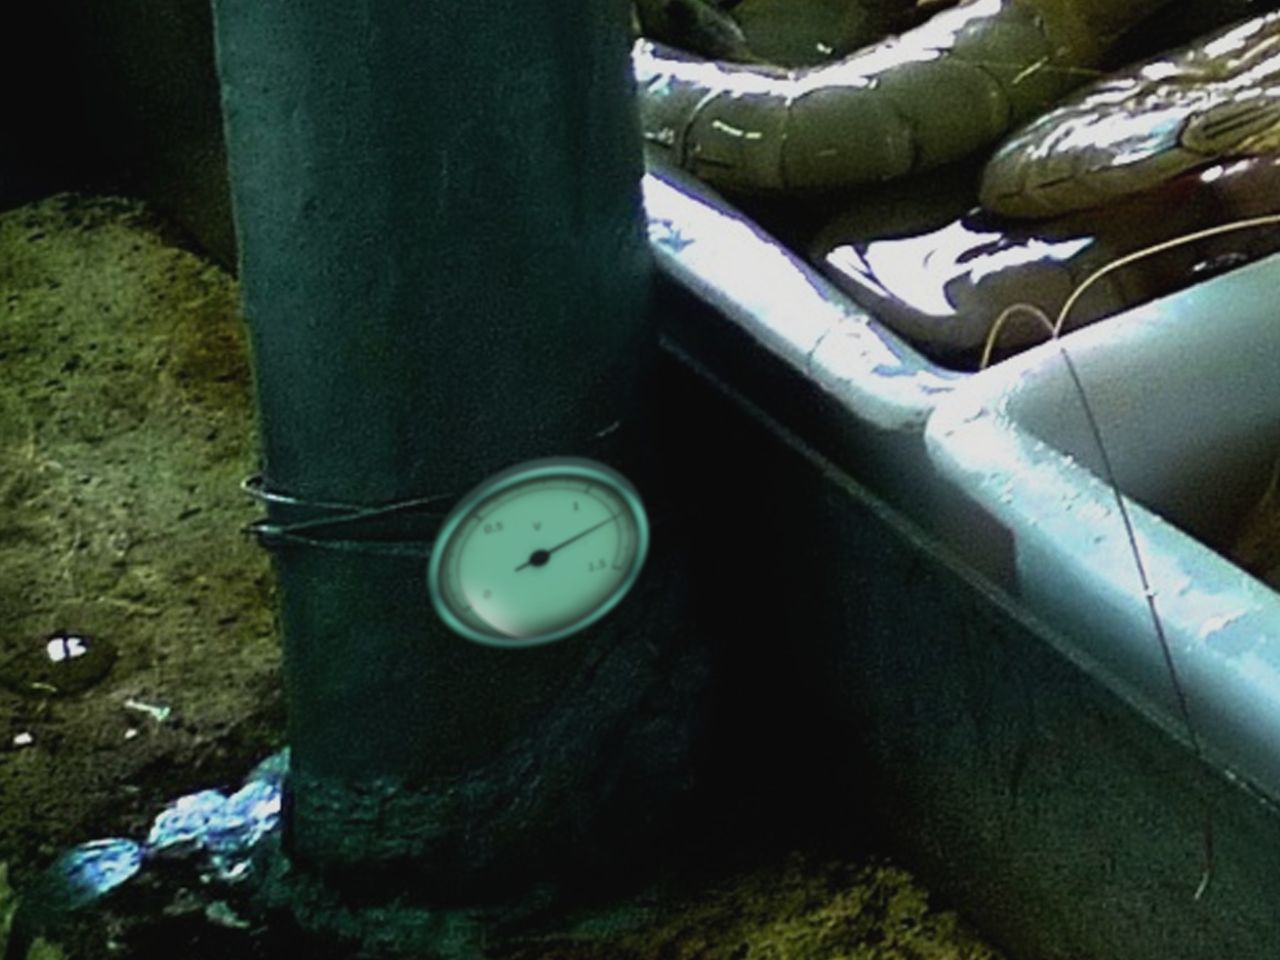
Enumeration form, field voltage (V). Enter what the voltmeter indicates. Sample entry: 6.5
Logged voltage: 1.2
